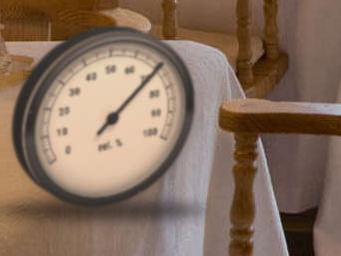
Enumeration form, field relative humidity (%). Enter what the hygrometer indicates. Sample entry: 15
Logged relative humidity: 70
